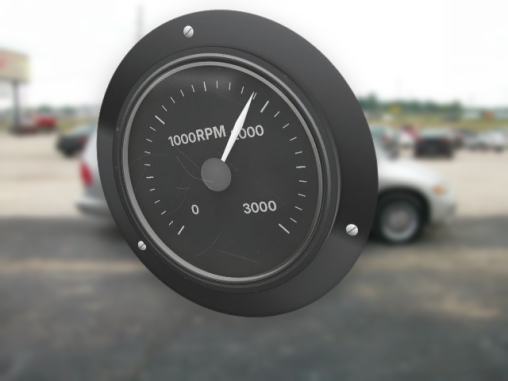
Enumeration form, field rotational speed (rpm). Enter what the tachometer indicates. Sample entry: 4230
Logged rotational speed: 1900
